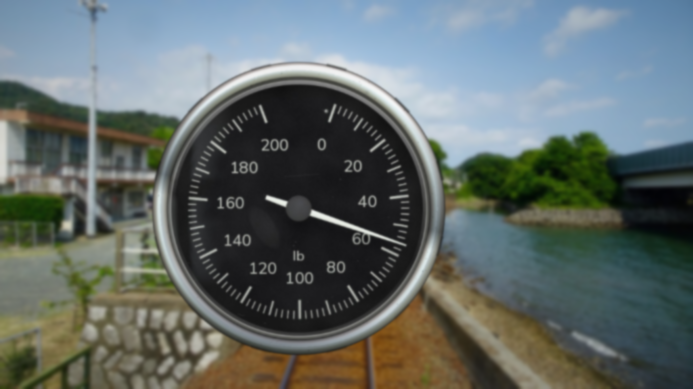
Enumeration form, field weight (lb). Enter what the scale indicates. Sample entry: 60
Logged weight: 56
